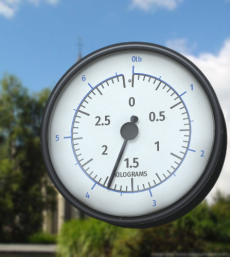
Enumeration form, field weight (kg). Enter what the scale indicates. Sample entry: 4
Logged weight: 1.7
